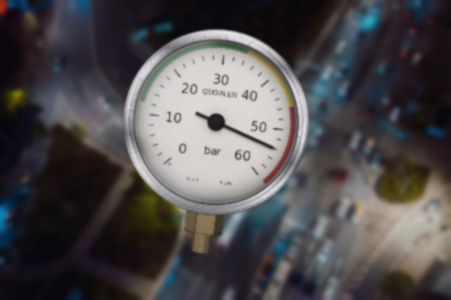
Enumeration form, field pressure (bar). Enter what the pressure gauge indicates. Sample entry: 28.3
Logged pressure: 54
